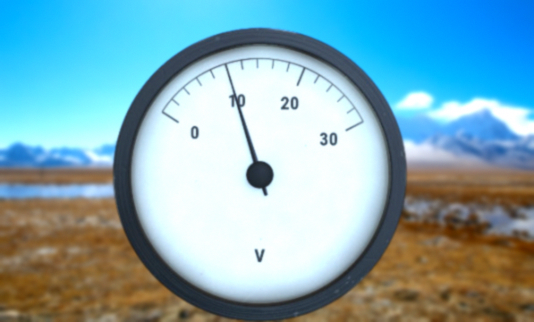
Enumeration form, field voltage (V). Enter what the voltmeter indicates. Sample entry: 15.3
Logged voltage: 10
